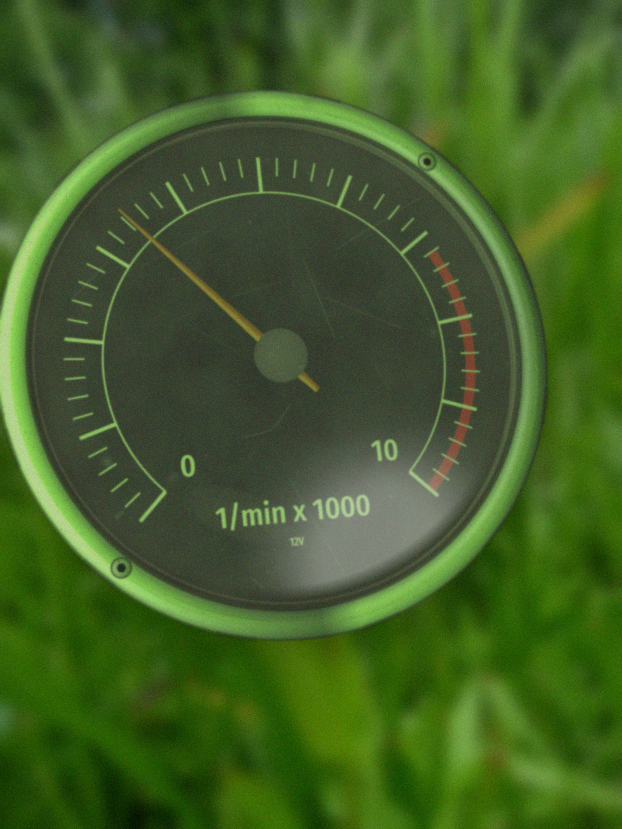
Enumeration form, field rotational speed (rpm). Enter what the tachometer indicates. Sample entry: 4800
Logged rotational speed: 3400
